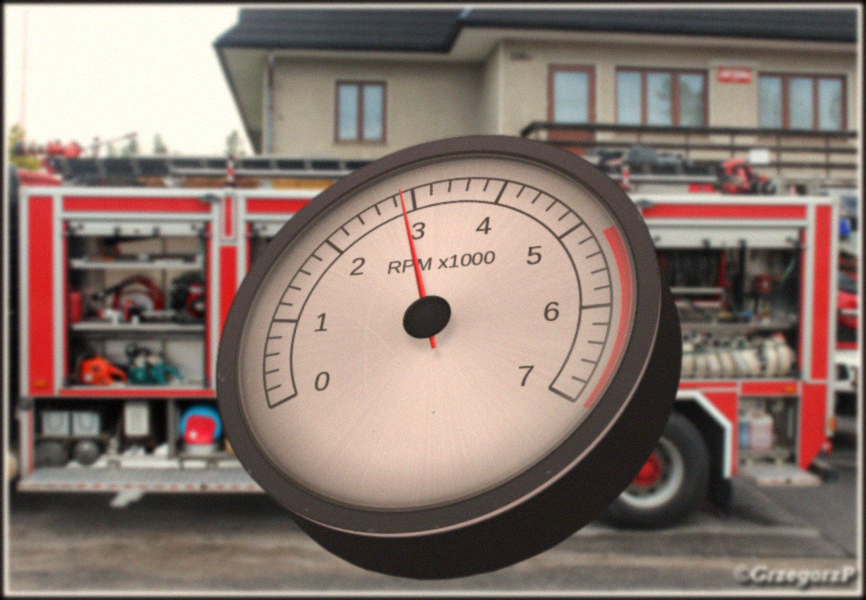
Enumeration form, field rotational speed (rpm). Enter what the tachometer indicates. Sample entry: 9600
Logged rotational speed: 2900
